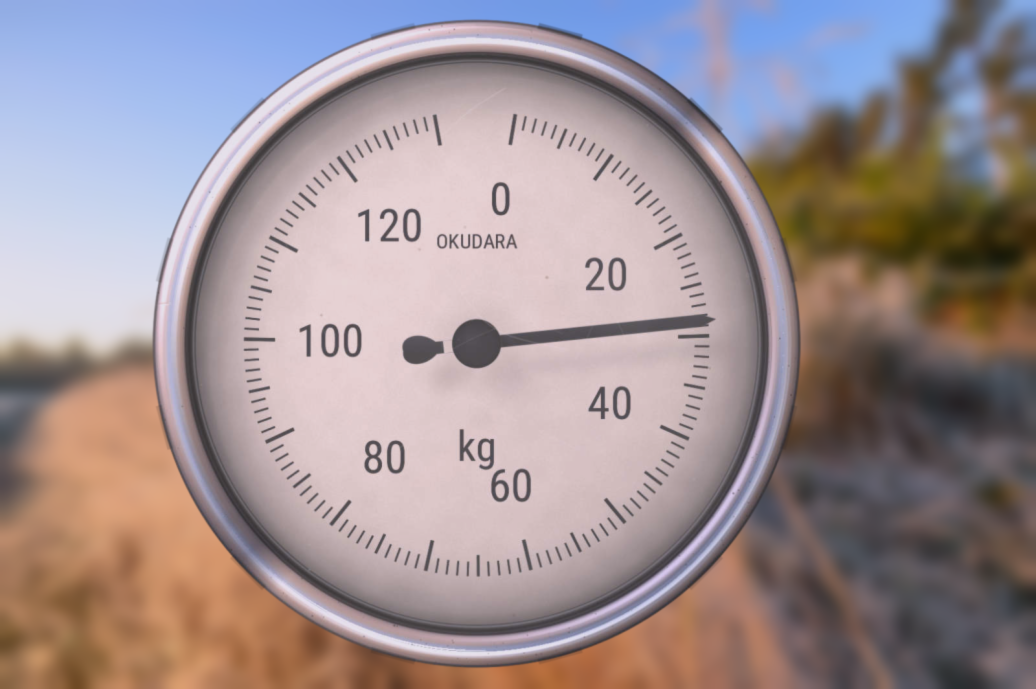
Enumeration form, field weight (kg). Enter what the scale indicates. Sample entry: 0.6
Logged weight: 28.5
